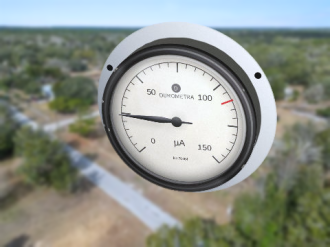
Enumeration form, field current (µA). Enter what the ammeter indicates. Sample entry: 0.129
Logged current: 25
